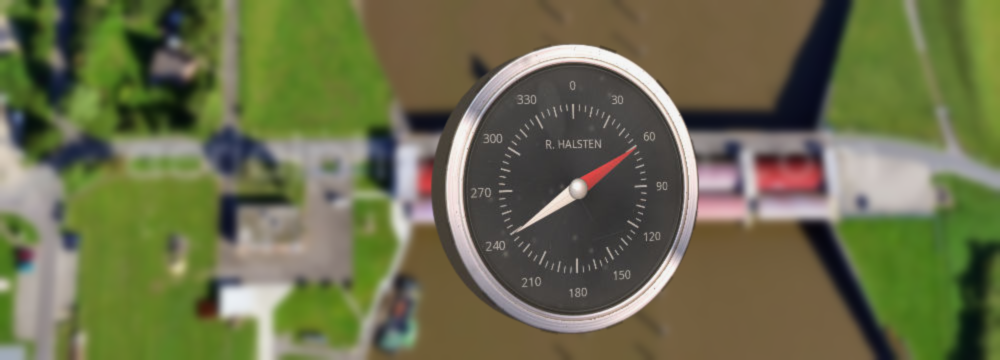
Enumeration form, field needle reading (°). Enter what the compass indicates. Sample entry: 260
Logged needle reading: 60
